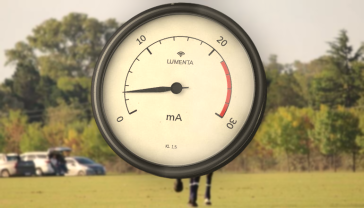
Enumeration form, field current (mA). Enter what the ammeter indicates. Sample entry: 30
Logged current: 3
